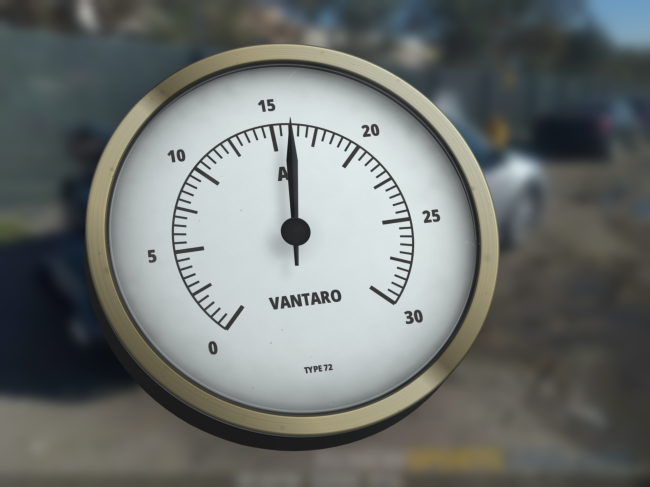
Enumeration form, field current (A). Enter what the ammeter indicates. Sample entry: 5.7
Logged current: 16
